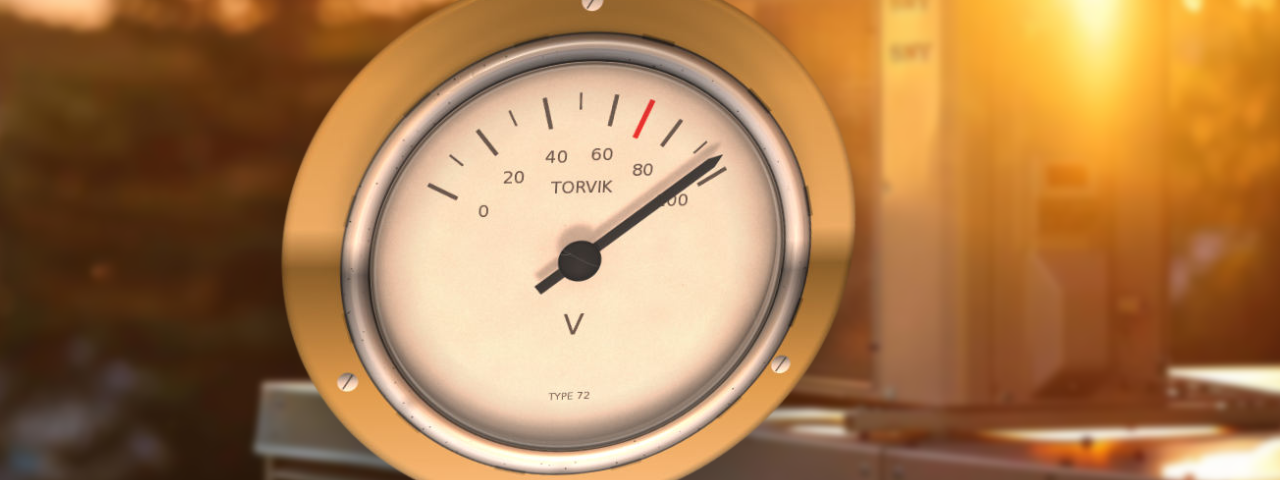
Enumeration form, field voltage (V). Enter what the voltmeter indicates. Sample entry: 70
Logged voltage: 95
